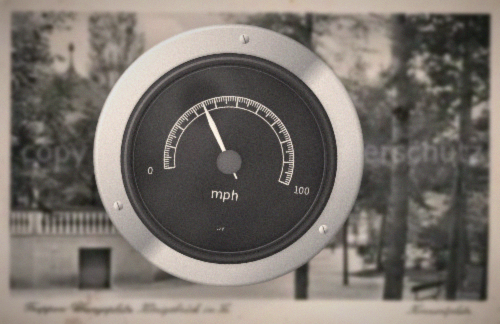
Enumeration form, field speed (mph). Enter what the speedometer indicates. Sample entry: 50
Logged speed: 35
